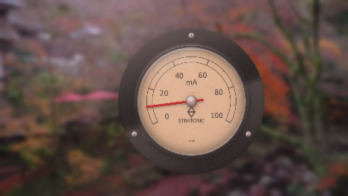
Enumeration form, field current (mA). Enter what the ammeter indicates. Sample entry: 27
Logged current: 10
